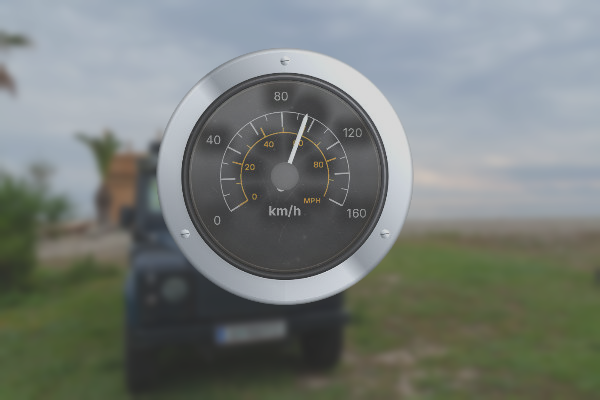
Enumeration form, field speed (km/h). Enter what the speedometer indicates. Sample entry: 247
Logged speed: 95
